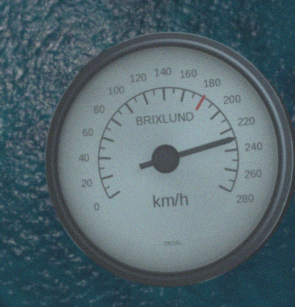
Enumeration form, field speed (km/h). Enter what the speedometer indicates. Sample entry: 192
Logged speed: 230
